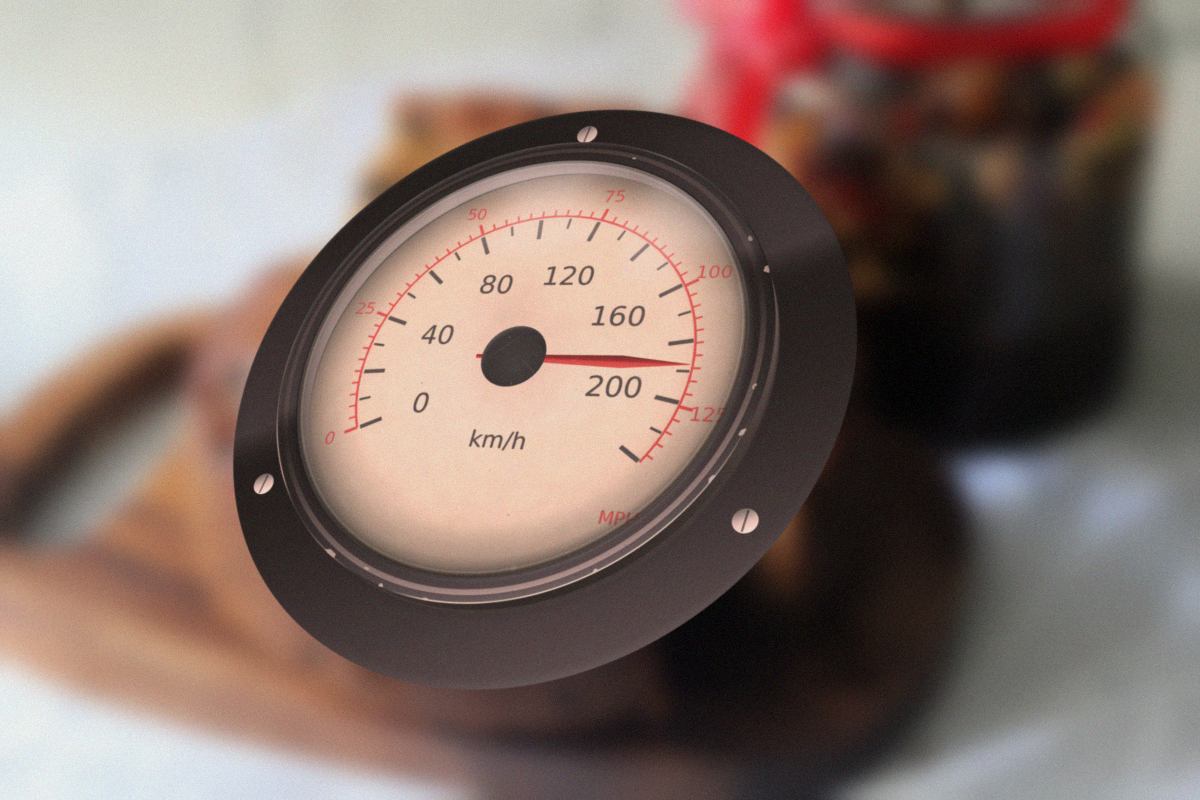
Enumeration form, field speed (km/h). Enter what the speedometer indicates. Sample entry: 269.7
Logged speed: 190
